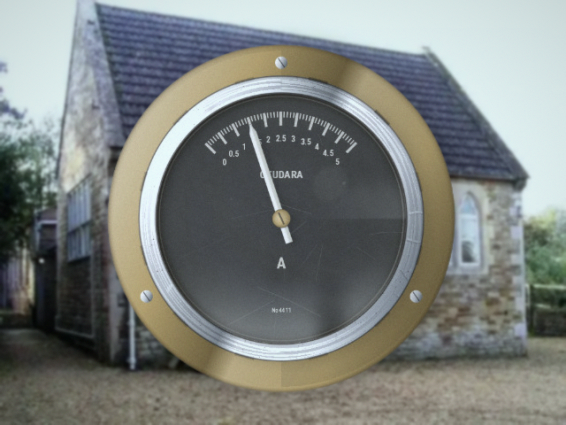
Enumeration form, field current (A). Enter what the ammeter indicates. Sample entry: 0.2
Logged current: 1.5
